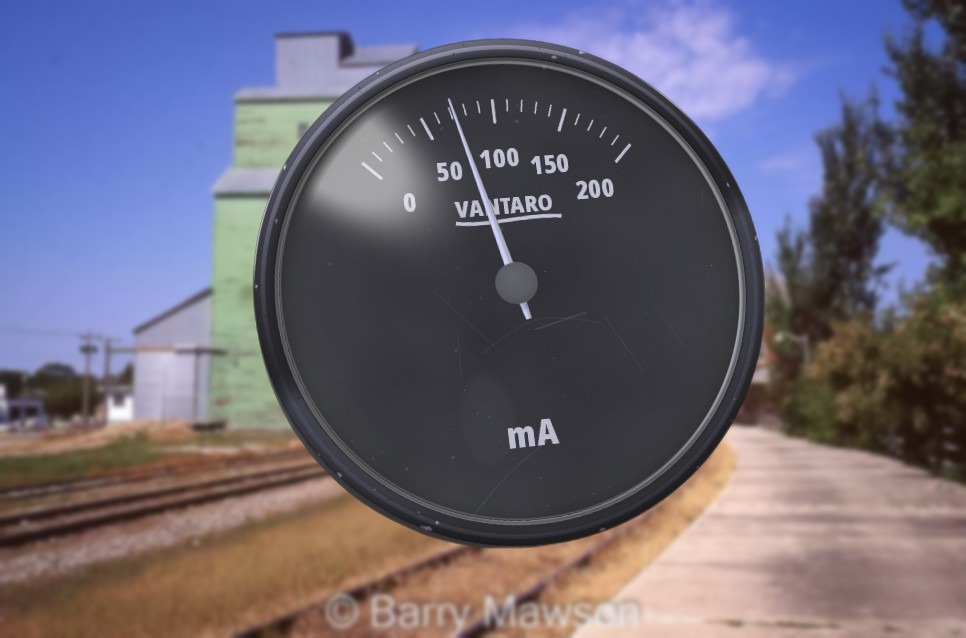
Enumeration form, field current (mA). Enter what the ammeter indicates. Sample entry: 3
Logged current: 70
